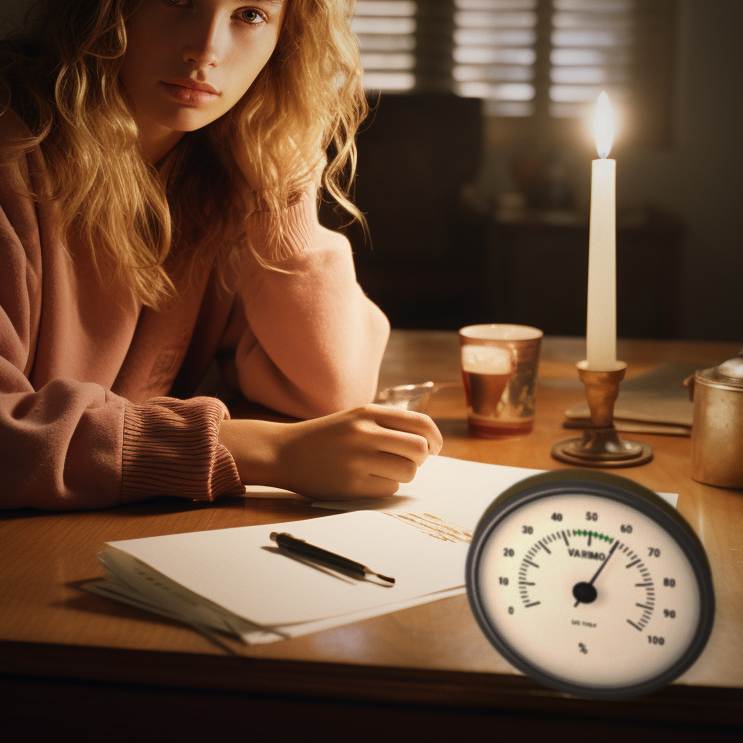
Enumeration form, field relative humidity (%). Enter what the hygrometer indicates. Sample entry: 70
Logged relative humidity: 60
